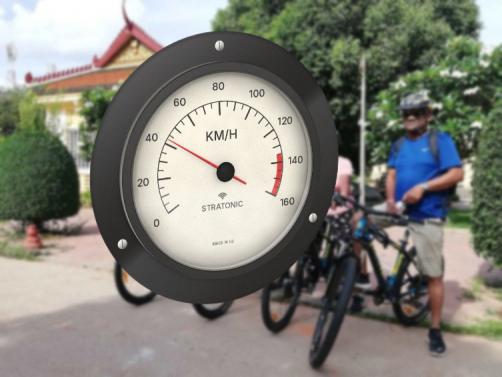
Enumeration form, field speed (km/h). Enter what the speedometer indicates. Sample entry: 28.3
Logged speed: 42.5
